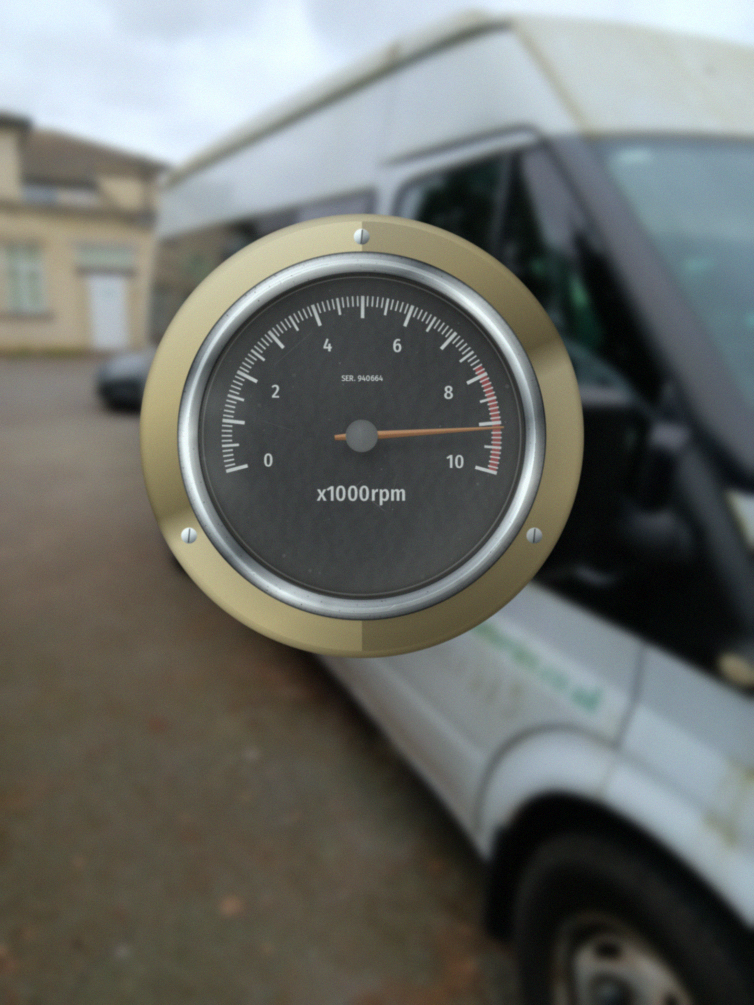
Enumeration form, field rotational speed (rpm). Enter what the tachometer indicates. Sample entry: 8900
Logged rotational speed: 9100
